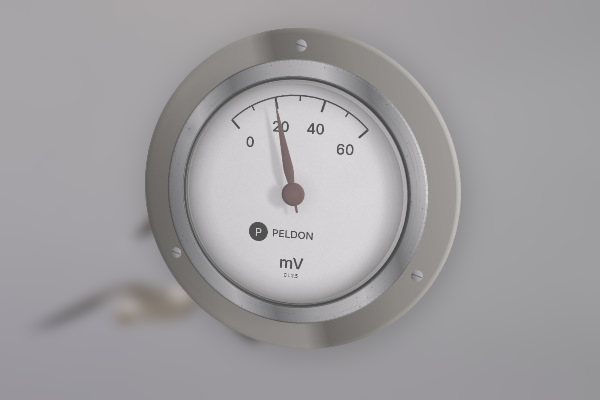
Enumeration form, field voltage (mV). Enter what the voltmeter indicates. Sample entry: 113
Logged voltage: 20
